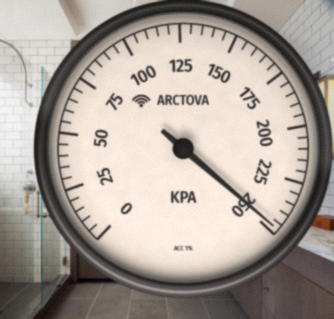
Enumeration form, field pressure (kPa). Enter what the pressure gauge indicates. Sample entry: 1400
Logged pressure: 247.5
